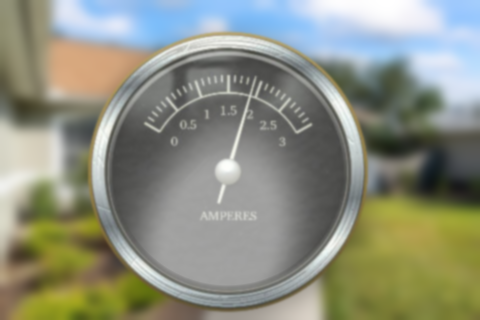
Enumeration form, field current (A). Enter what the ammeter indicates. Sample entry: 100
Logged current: 1.9
